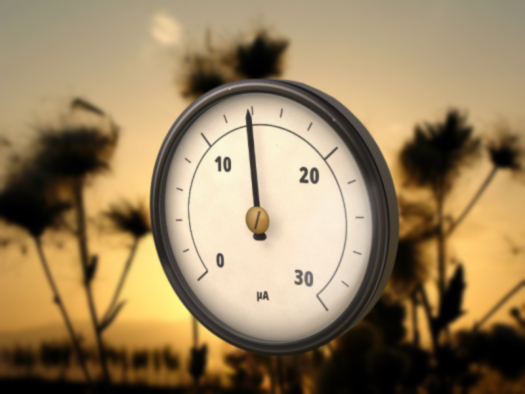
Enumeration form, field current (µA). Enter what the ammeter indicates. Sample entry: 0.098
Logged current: 14
